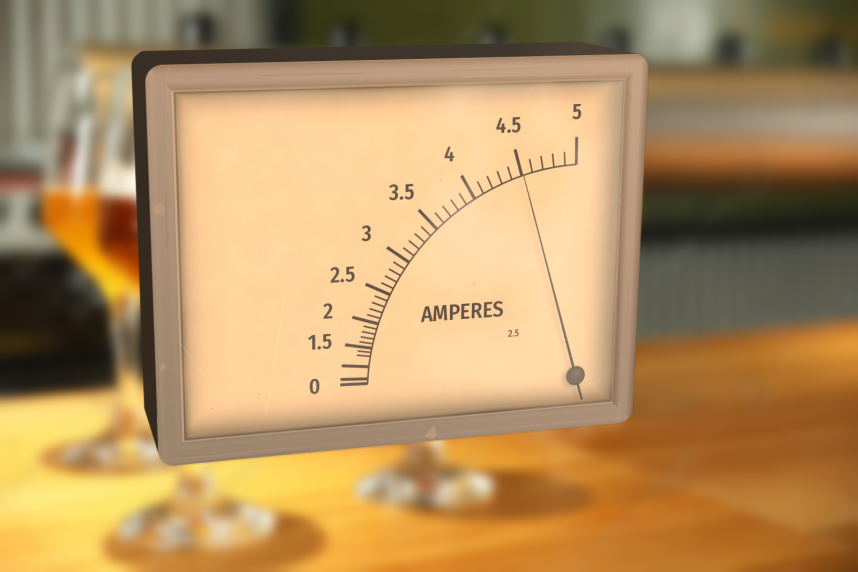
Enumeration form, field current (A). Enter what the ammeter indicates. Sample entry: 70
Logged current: 4.5
